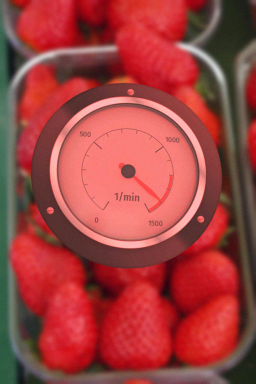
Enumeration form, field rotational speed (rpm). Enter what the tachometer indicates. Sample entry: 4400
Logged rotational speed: 1400
